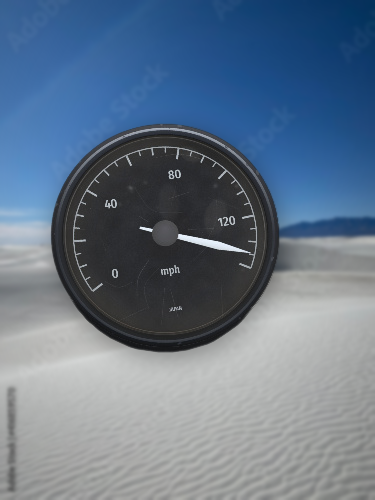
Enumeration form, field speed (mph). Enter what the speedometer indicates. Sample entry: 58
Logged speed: 135
